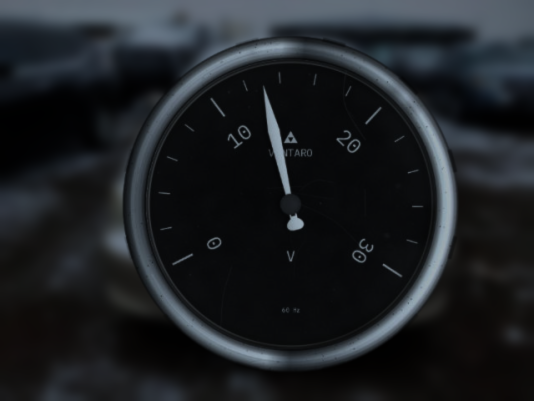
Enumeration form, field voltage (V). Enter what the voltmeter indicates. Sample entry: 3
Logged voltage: 13
